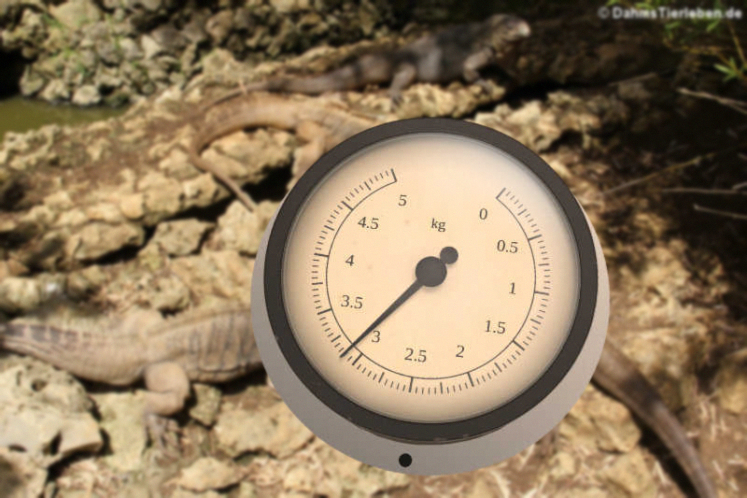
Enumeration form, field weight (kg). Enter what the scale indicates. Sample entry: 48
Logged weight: 3.1
